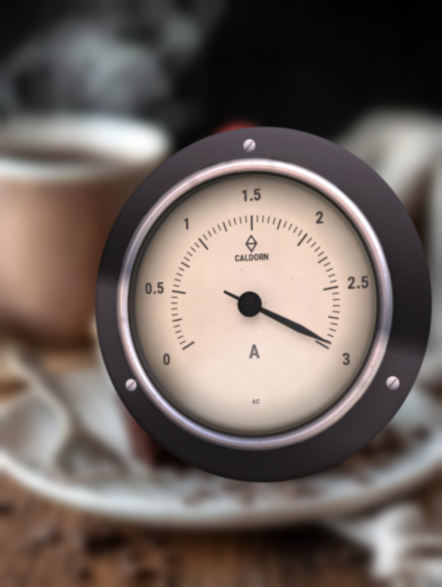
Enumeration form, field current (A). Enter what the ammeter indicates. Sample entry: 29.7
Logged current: 2.95
